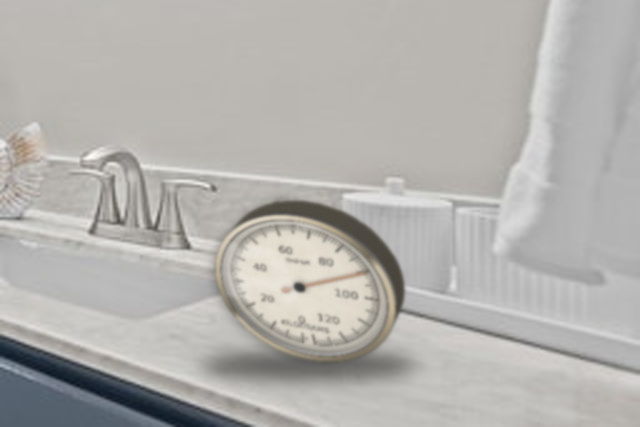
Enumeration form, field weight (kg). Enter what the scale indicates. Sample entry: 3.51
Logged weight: 90
